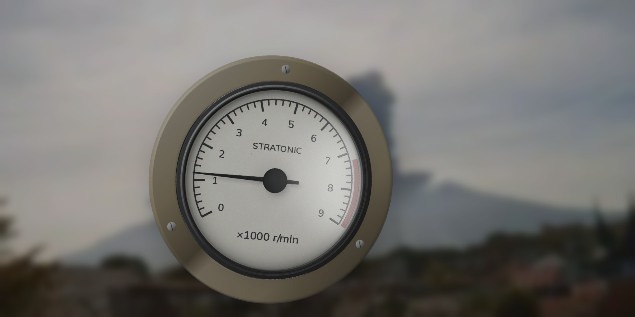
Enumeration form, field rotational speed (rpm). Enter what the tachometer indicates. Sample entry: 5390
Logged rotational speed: 1200
